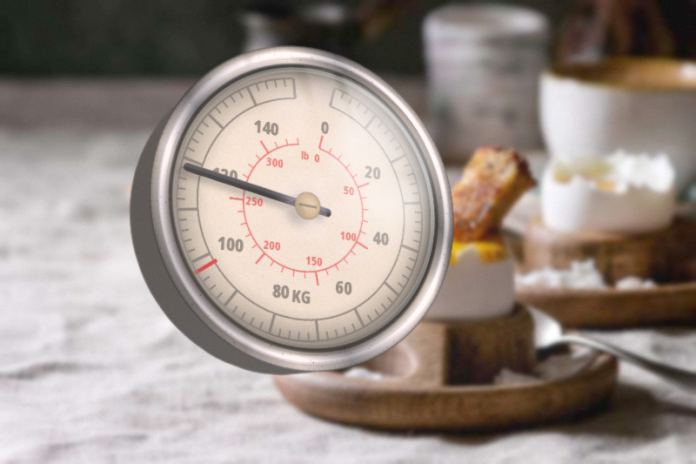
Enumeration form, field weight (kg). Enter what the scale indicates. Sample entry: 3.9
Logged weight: 118
